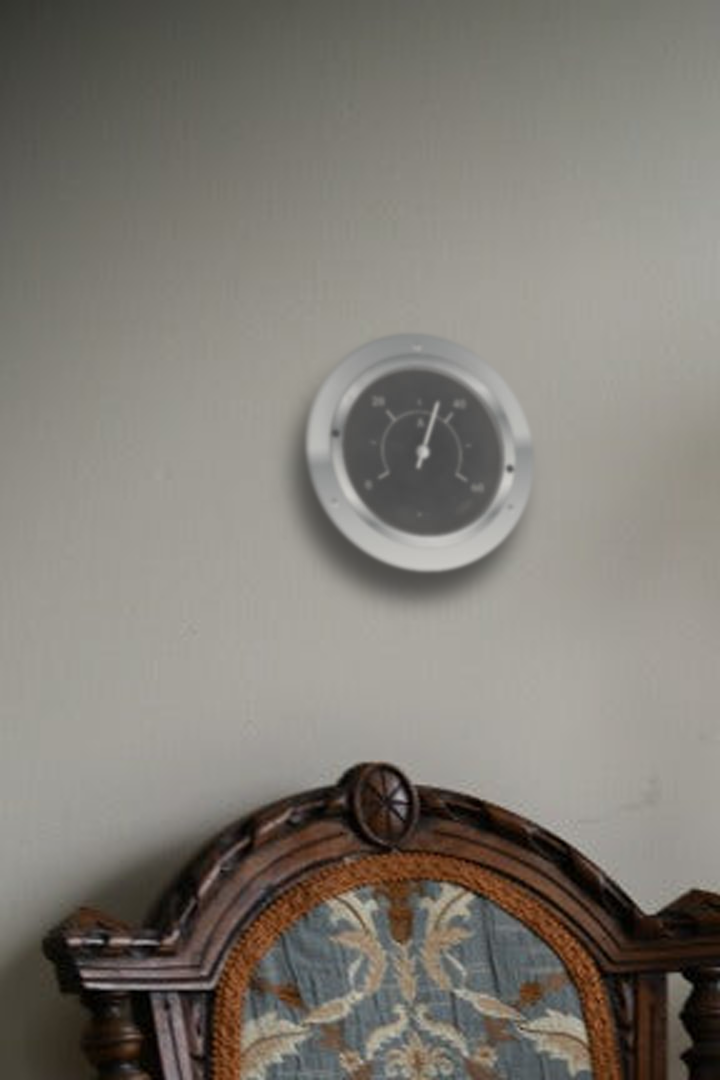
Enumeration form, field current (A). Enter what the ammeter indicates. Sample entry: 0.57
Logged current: 35
